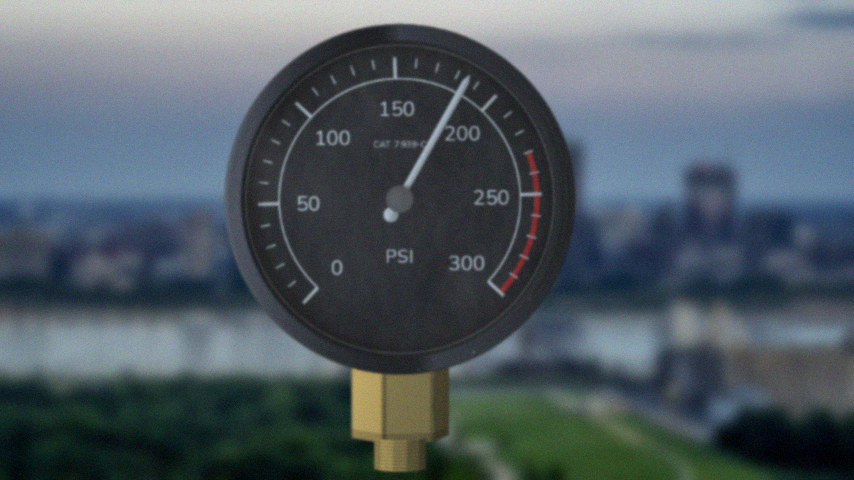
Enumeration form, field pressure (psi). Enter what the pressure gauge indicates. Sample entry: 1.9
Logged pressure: 185
